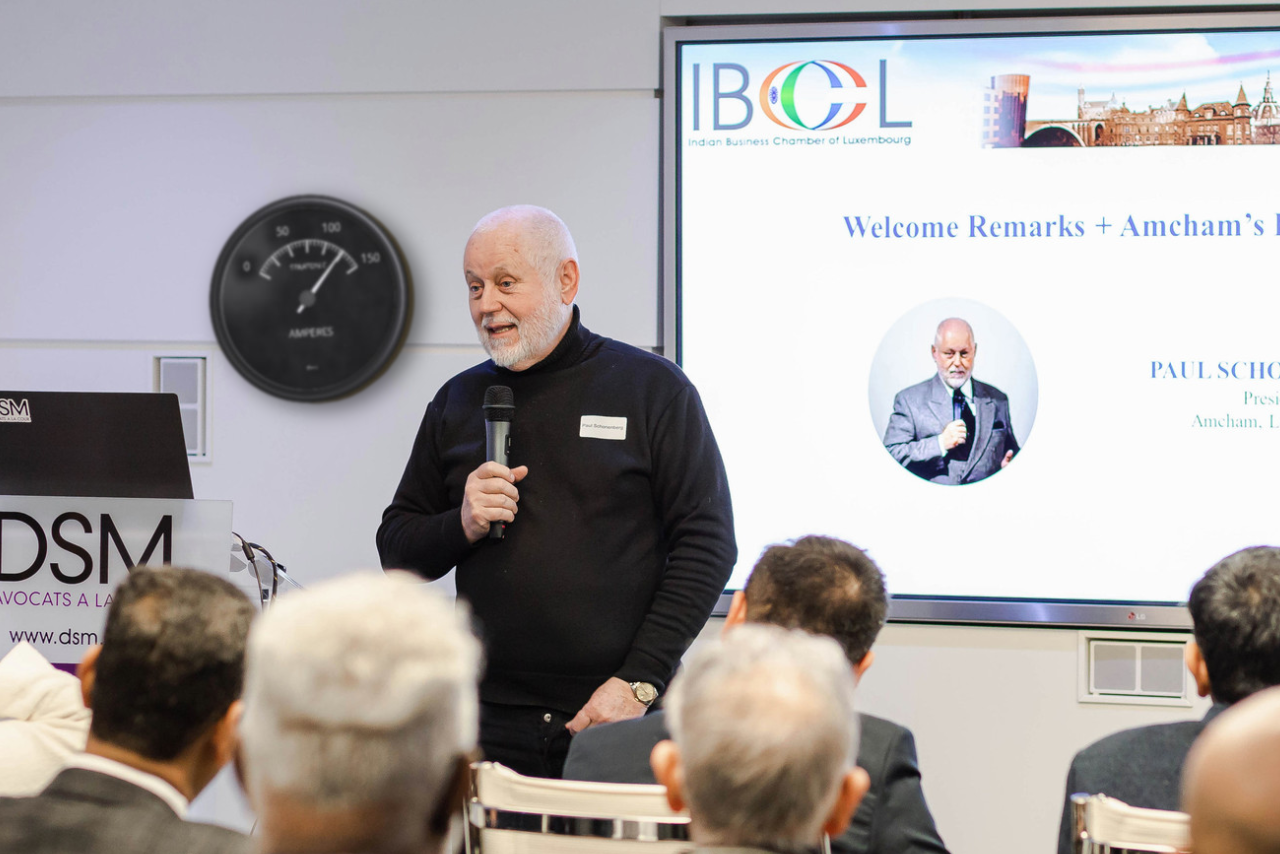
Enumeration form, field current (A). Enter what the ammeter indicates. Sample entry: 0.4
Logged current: 125
